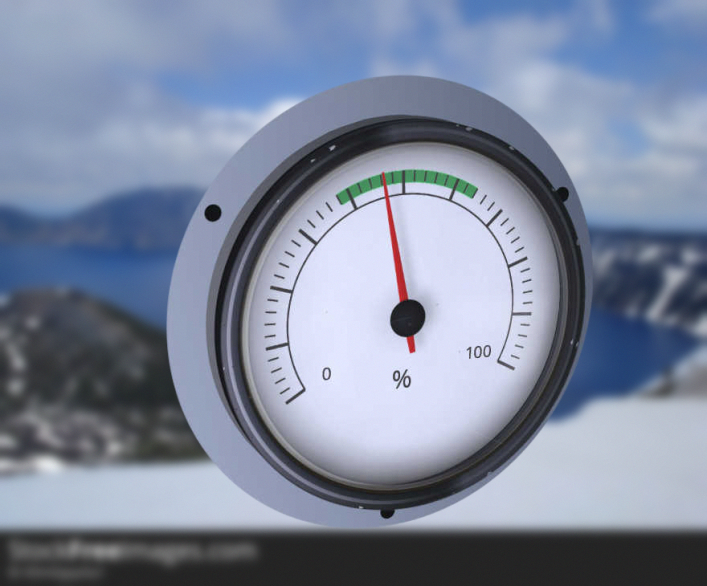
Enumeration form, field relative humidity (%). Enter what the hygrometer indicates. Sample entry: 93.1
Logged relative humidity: 46
